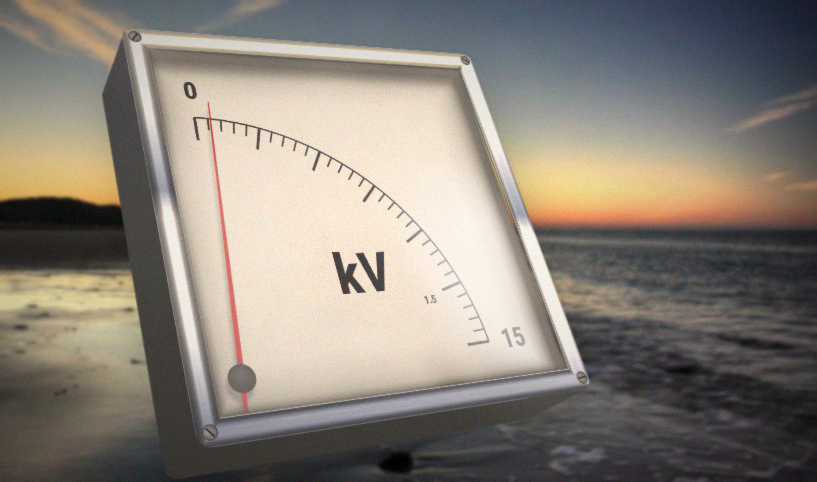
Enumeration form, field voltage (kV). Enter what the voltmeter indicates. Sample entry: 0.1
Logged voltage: 0.5
